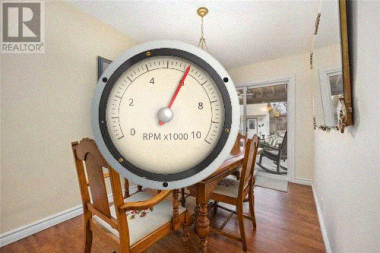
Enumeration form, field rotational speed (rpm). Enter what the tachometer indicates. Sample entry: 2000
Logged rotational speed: 6000
